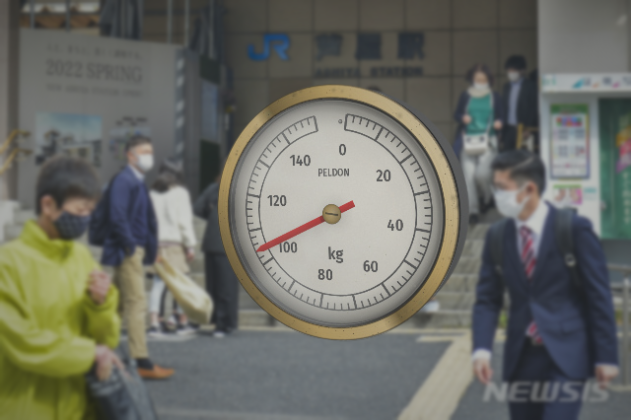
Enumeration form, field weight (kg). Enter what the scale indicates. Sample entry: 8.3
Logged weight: 104
